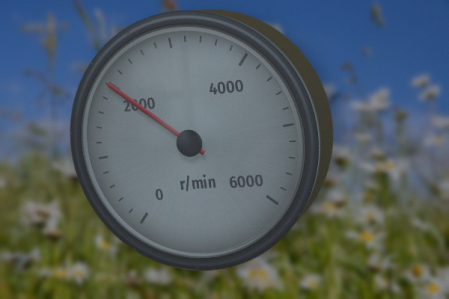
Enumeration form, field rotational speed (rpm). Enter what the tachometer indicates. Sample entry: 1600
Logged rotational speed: 2000
